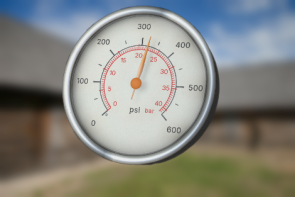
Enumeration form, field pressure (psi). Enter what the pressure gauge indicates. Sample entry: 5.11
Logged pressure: 325
